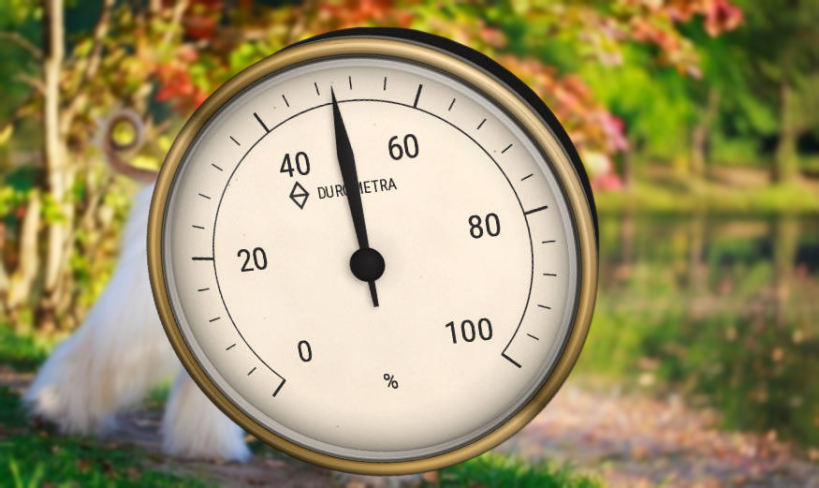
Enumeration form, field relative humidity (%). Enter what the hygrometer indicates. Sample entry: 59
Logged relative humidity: 50
